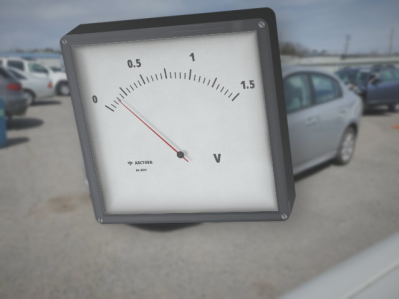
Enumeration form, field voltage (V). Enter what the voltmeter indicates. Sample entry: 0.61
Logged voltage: 0.15
